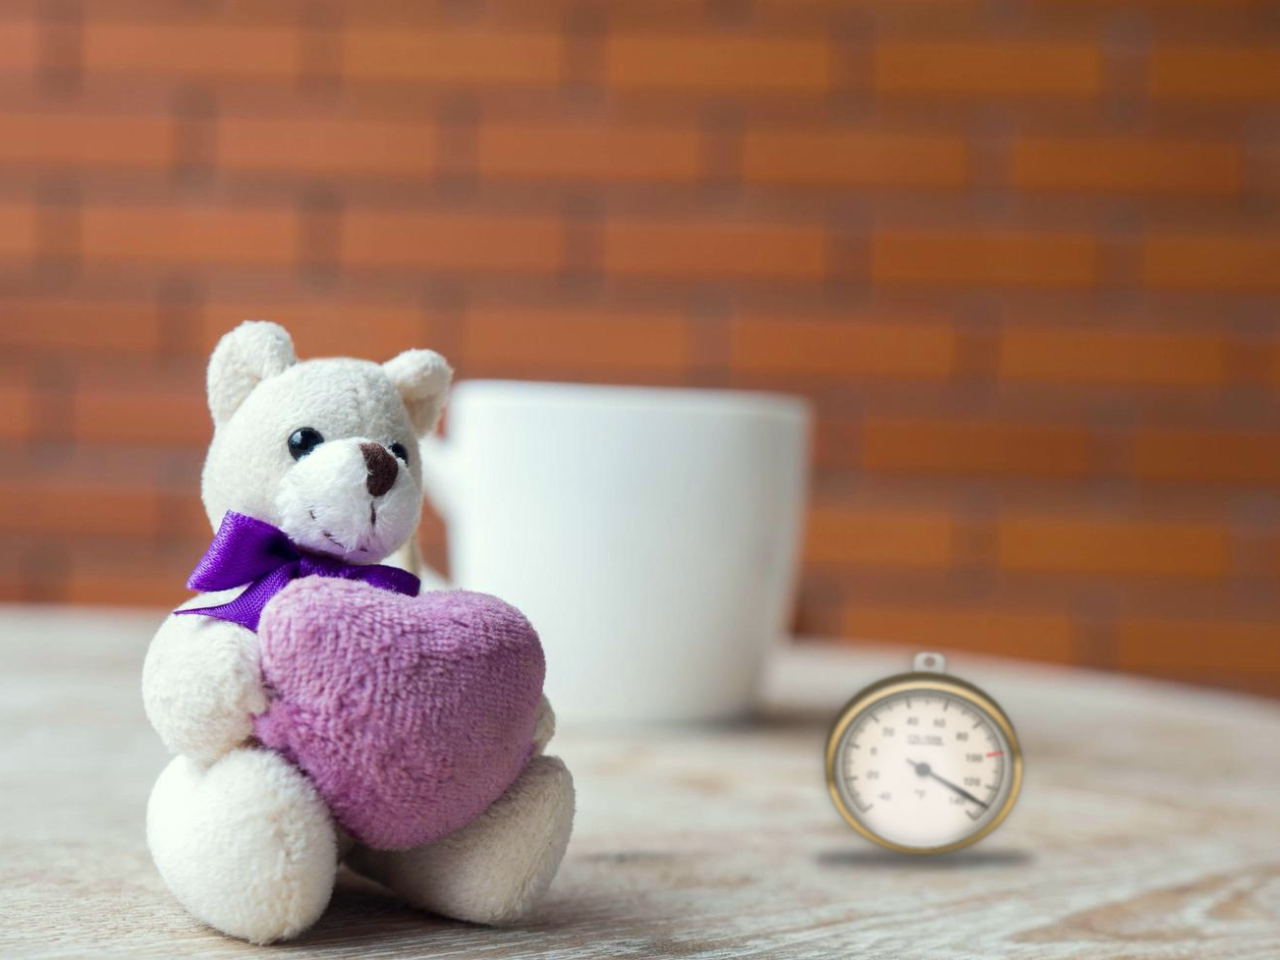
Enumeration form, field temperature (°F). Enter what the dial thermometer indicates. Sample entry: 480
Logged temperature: 130
